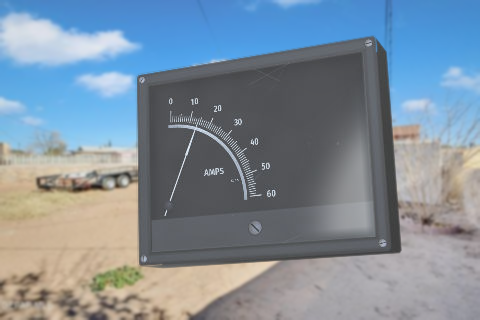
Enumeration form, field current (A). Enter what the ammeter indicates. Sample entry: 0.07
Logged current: 15
